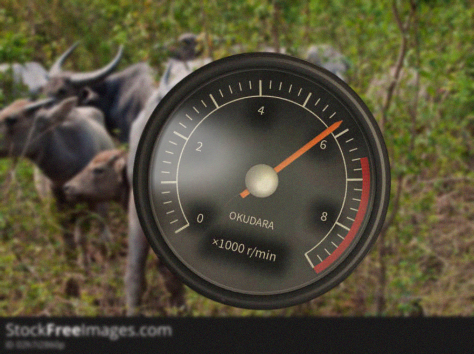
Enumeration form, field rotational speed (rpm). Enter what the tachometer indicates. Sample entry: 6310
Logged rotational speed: 5800
